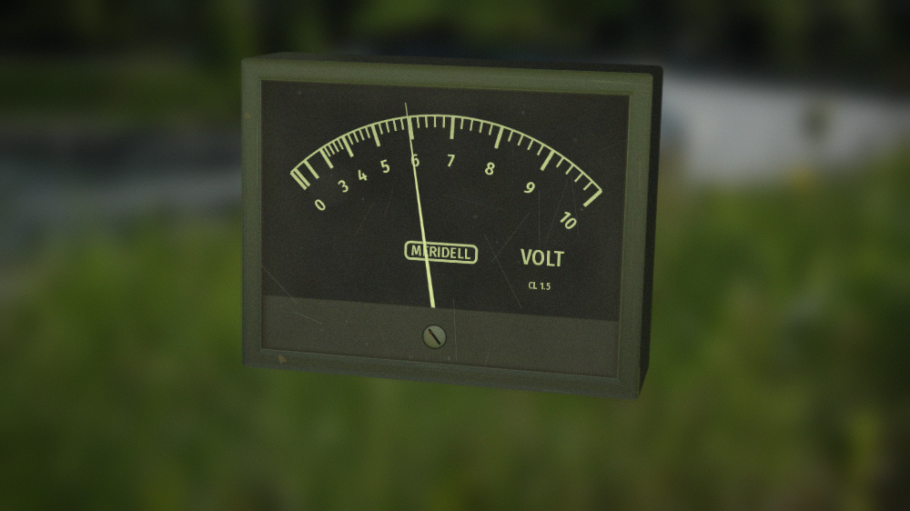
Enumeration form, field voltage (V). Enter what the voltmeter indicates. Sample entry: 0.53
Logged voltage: 6
